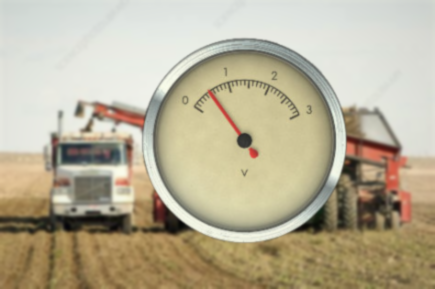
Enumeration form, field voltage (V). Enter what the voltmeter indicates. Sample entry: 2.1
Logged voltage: 0.5
